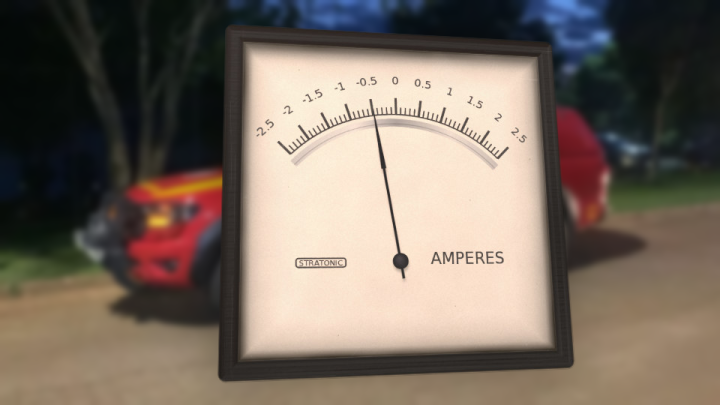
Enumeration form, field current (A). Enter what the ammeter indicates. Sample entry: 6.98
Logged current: -0.5
